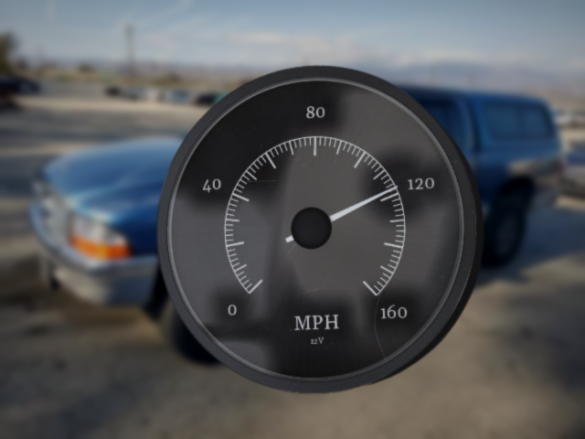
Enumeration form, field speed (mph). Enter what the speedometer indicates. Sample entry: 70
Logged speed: 118
